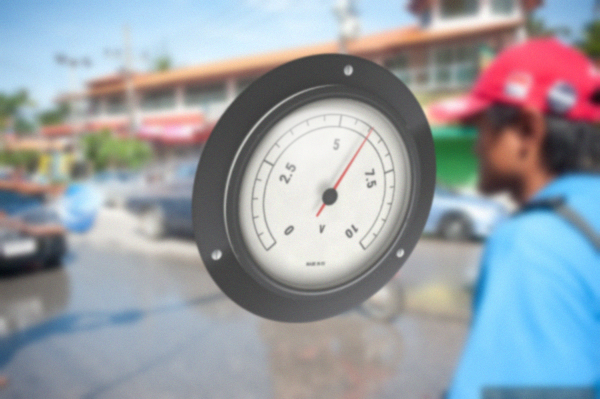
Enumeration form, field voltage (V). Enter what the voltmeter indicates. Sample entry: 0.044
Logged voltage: 6
